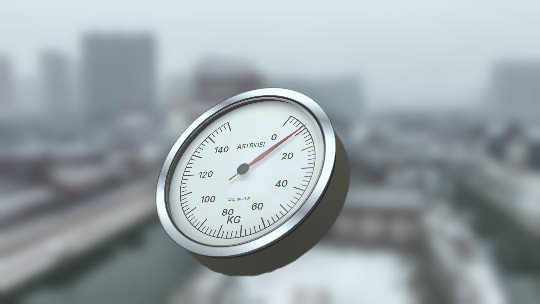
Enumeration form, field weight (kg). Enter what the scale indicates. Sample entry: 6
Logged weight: 10
